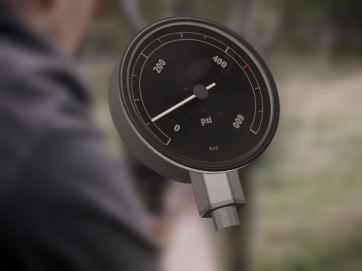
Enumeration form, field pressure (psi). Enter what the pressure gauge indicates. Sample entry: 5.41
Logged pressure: 50
